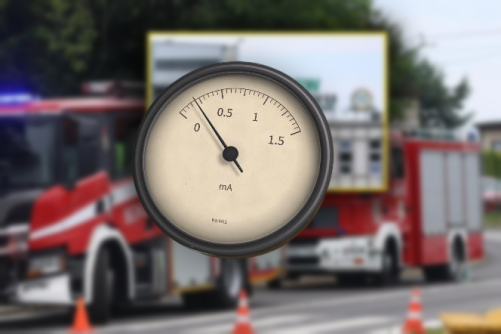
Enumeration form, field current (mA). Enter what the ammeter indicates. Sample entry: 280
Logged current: 0.2
